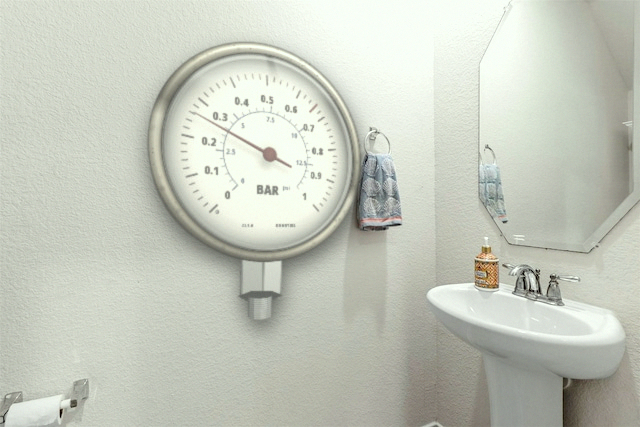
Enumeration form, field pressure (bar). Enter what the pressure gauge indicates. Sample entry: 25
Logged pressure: 0.26
